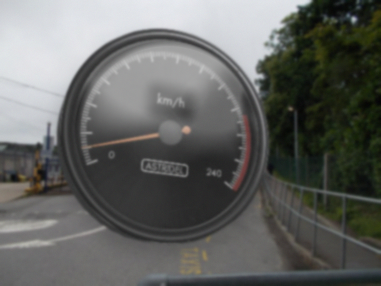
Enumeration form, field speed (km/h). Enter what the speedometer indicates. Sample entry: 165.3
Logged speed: 10
